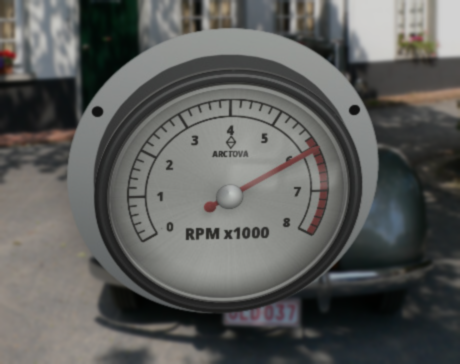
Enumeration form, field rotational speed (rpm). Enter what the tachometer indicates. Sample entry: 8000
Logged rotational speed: 6000
